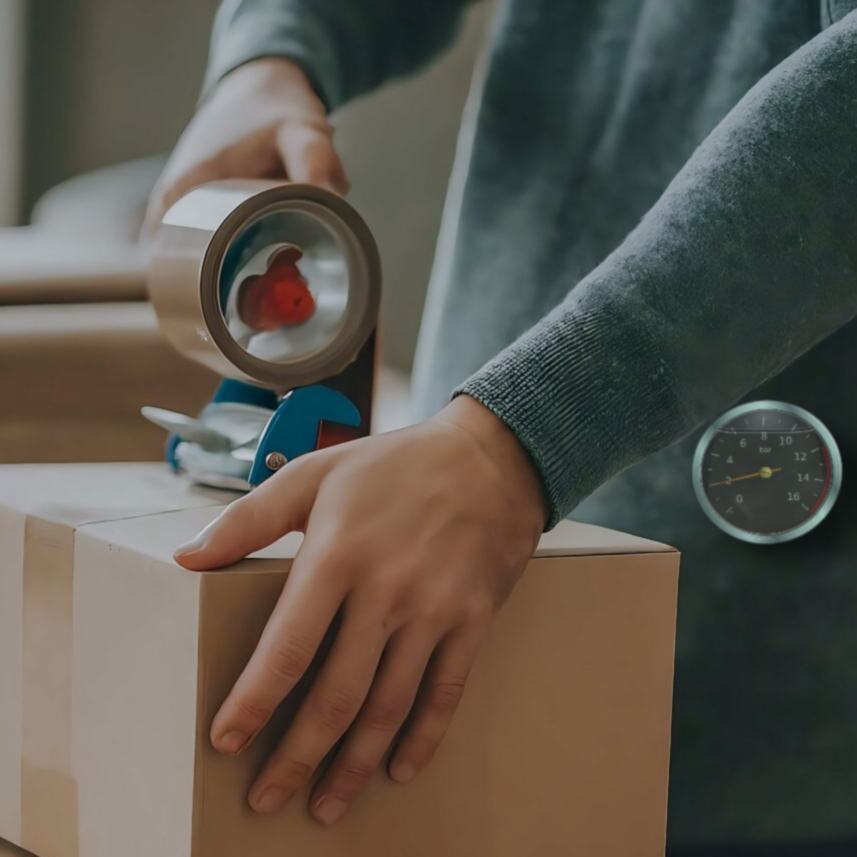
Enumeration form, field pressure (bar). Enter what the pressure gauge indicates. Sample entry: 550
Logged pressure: 2
